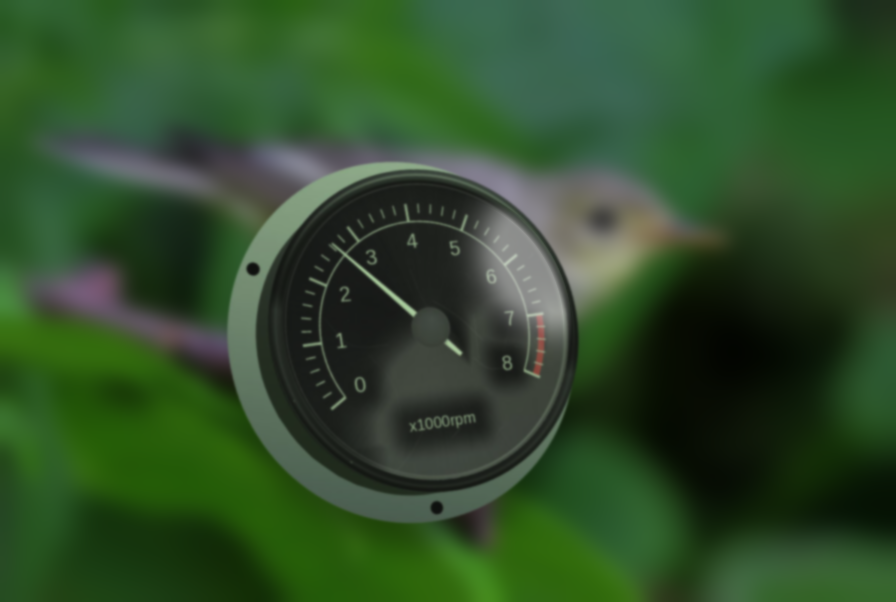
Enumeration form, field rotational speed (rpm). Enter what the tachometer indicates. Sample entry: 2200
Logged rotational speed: 2600
